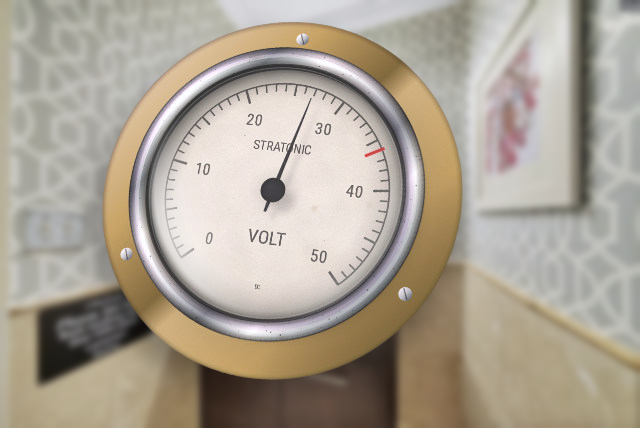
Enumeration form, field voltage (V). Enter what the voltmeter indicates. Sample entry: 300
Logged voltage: 27
